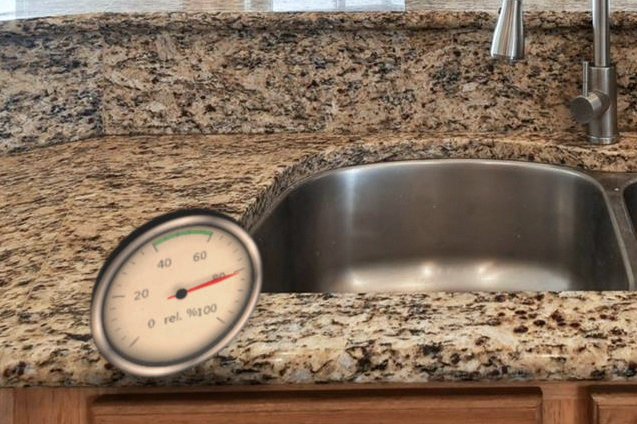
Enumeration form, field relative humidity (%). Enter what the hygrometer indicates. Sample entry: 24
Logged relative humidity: 80
